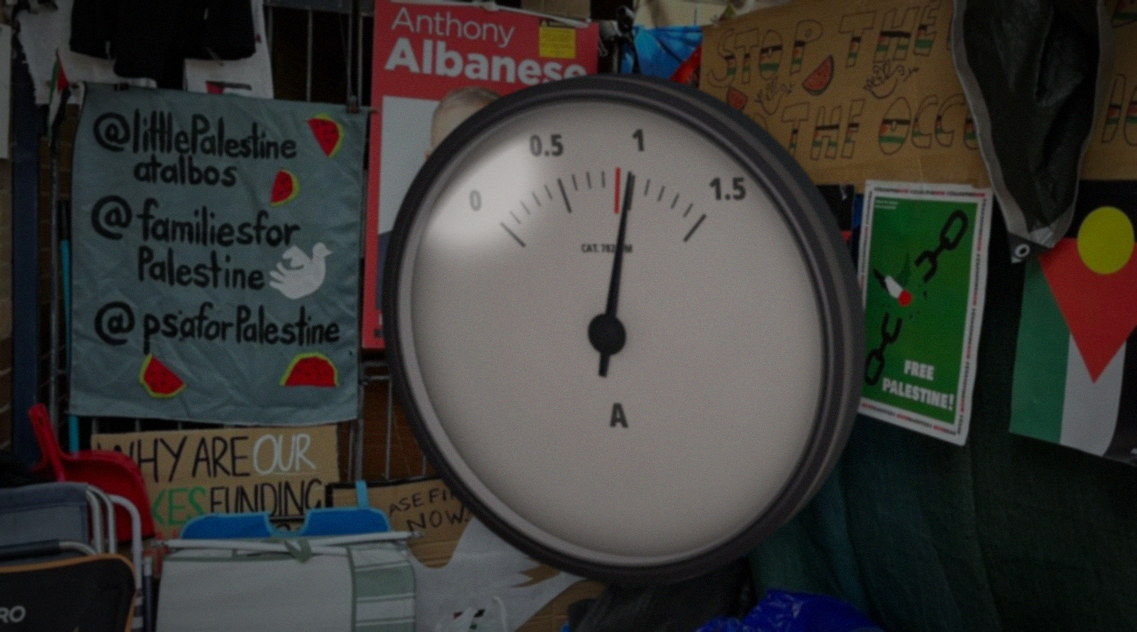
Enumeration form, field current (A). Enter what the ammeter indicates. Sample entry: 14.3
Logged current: 1
